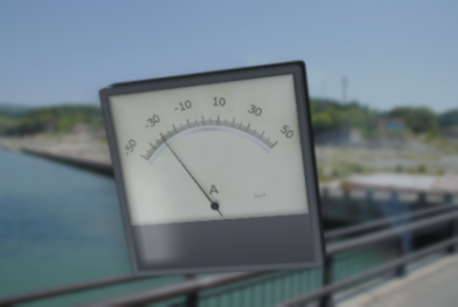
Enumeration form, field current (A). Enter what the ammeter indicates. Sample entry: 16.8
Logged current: -30
